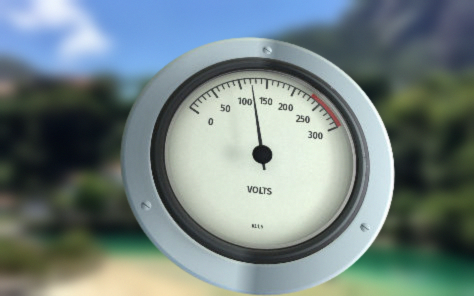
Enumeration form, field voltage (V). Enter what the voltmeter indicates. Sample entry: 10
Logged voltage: 120
